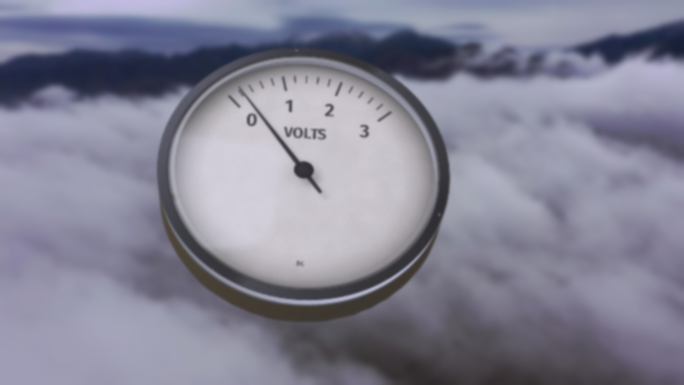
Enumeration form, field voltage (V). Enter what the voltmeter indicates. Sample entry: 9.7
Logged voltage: 0.2
